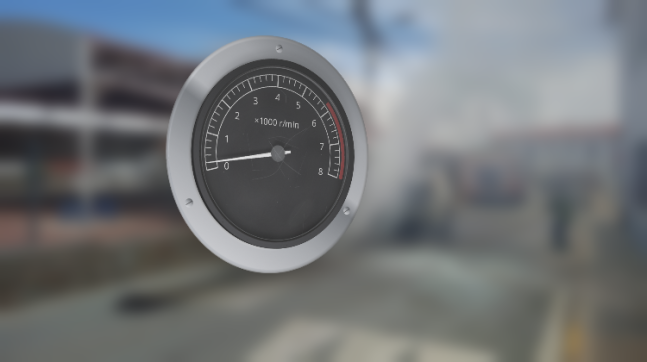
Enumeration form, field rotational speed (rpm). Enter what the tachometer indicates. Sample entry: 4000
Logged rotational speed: 200
